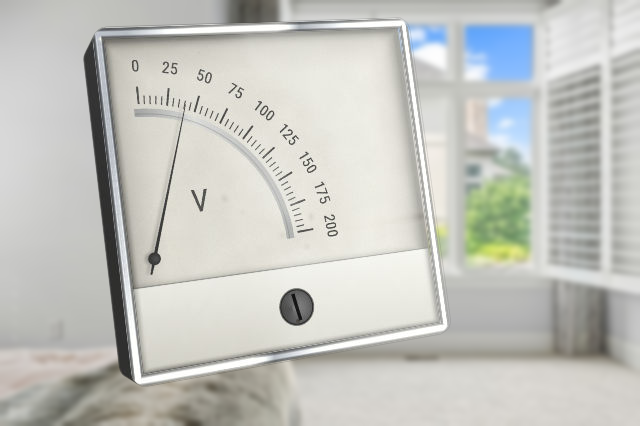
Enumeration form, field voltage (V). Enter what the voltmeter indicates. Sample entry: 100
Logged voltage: 40
